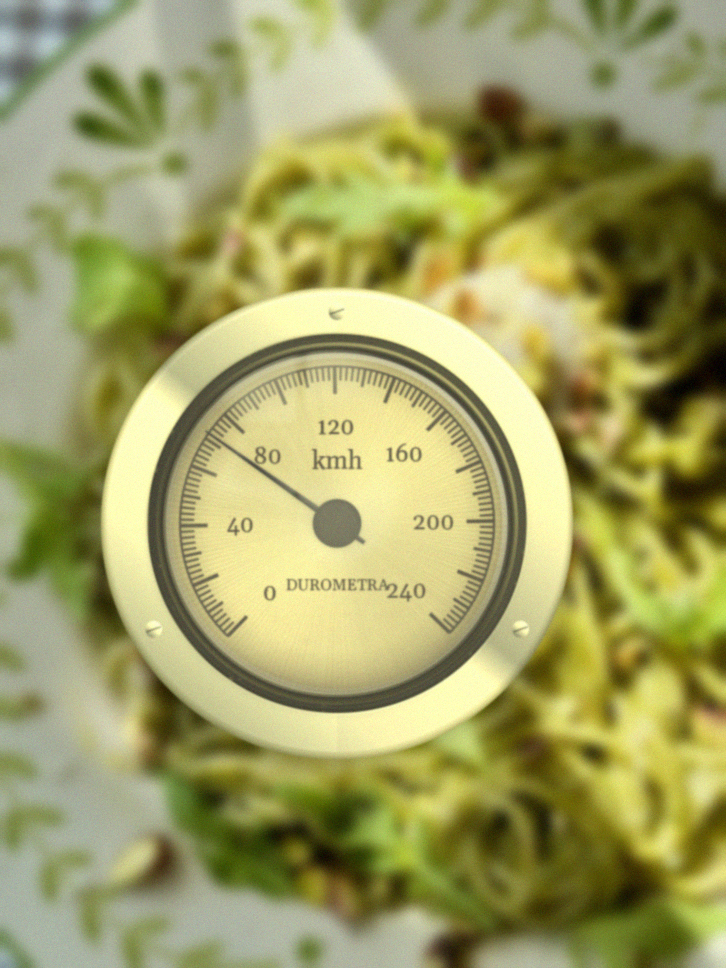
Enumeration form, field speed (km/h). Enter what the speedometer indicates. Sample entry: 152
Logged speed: 72
